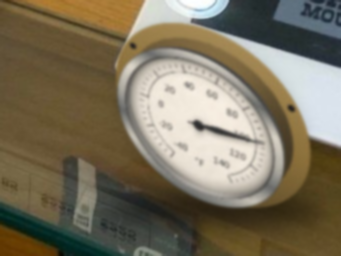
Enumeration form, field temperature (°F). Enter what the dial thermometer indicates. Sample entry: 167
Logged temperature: 100
